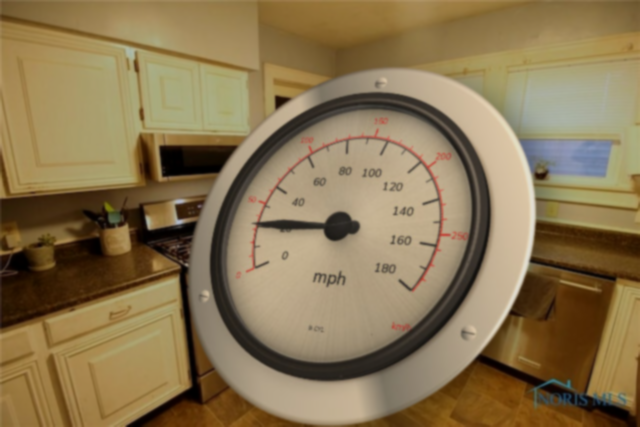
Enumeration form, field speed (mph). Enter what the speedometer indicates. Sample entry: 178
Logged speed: 20
